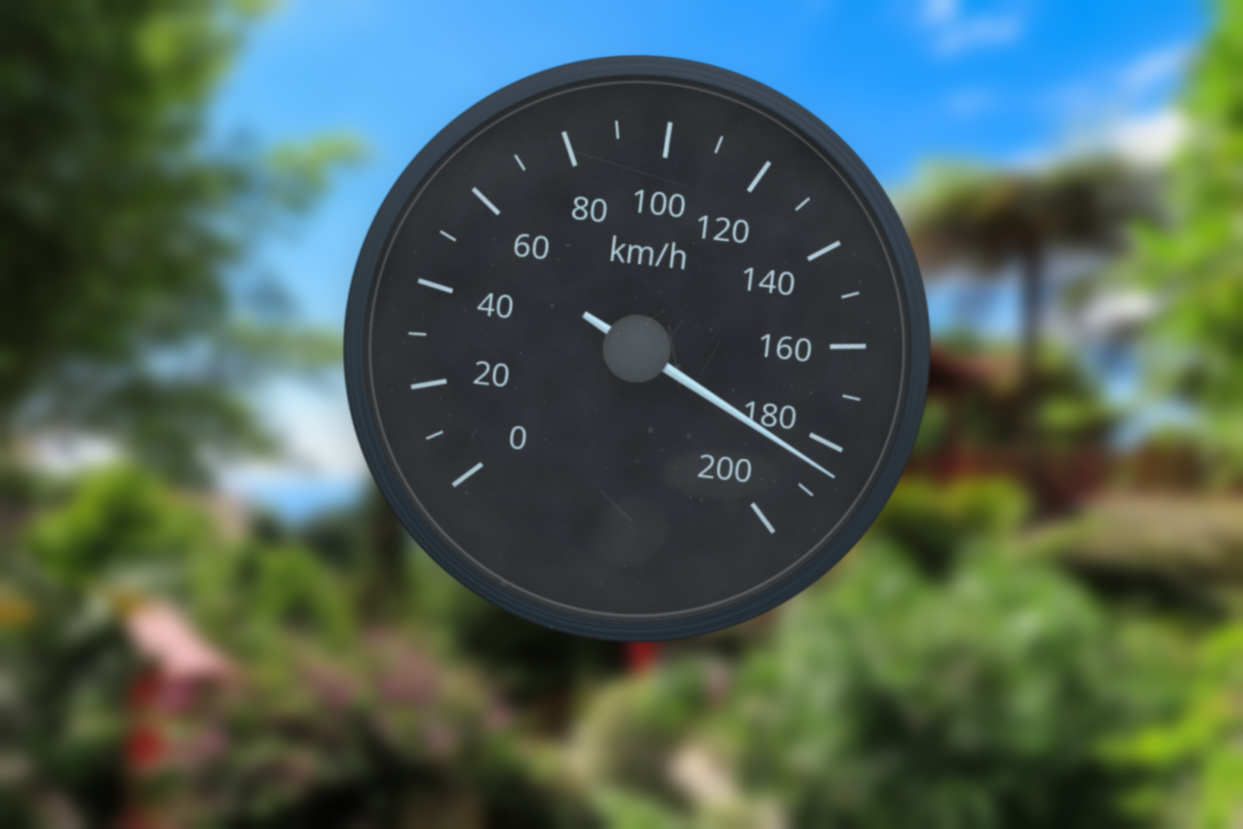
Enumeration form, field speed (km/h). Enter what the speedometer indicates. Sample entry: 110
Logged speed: 185
